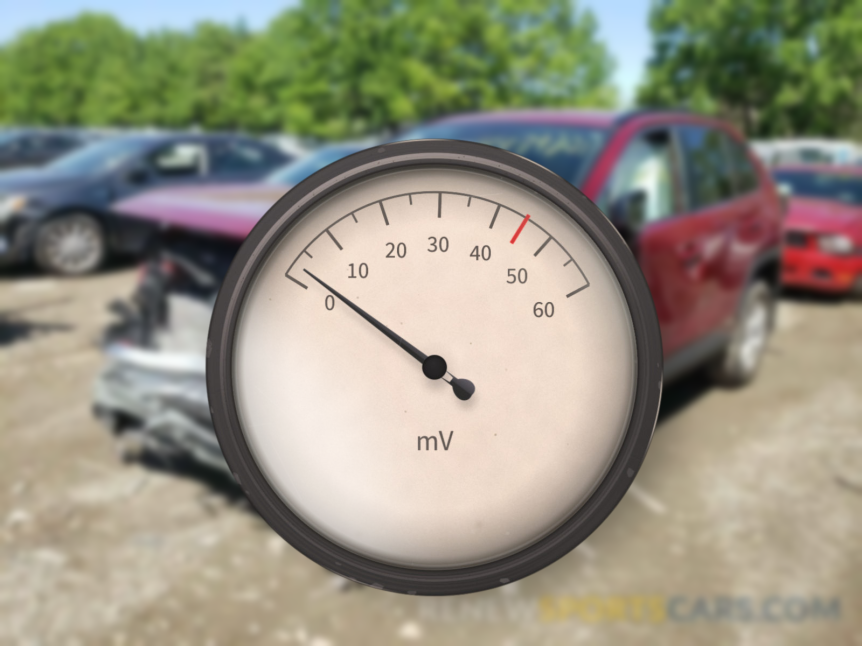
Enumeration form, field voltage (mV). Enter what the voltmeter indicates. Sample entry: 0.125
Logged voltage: 2.5
